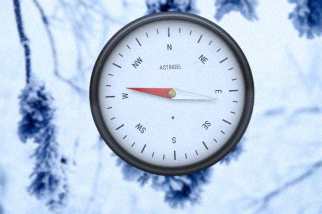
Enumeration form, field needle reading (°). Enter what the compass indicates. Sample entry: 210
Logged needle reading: 280
